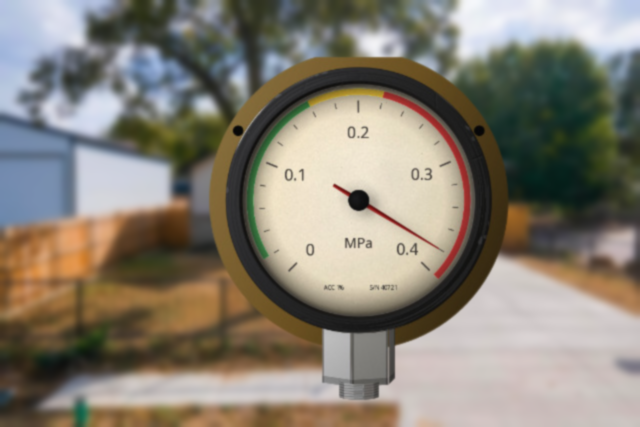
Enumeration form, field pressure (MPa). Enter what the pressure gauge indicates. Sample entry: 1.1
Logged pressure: 0.38
